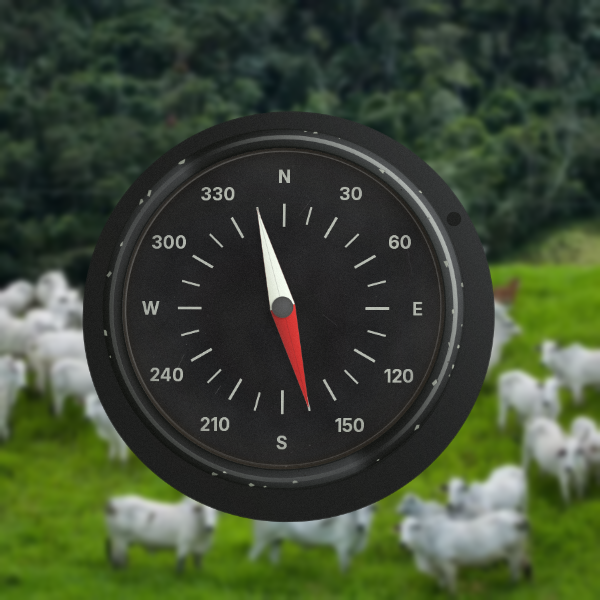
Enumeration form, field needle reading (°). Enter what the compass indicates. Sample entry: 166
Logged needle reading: 165
